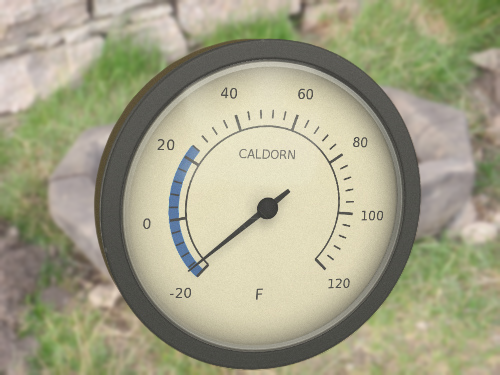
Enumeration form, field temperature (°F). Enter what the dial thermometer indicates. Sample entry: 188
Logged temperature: -16
